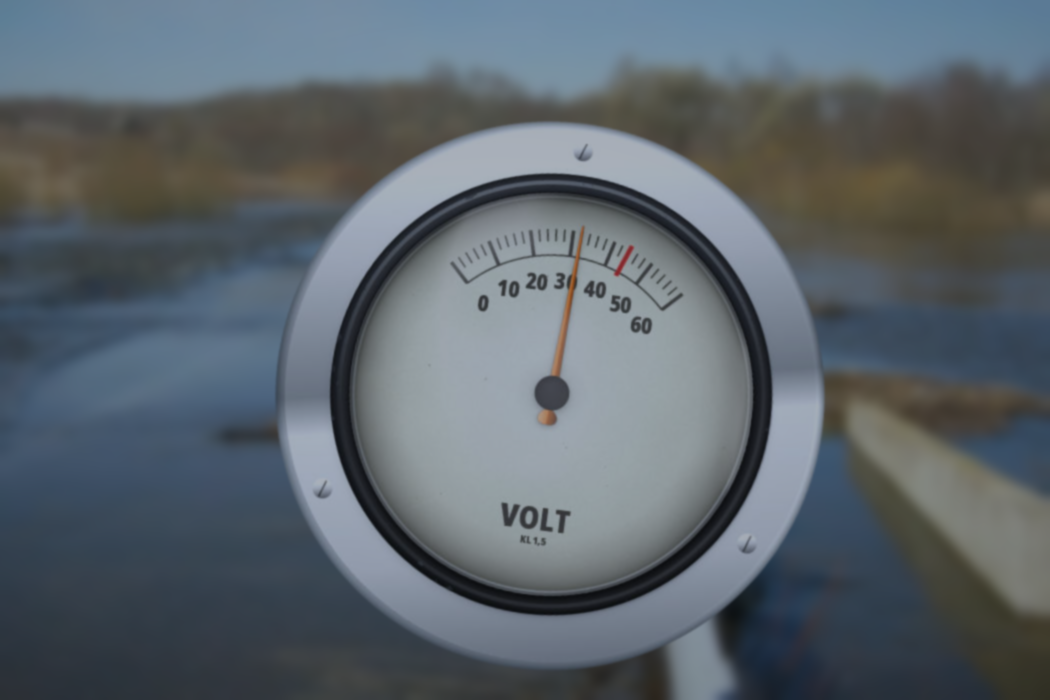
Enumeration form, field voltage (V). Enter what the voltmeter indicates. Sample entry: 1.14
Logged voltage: 32
